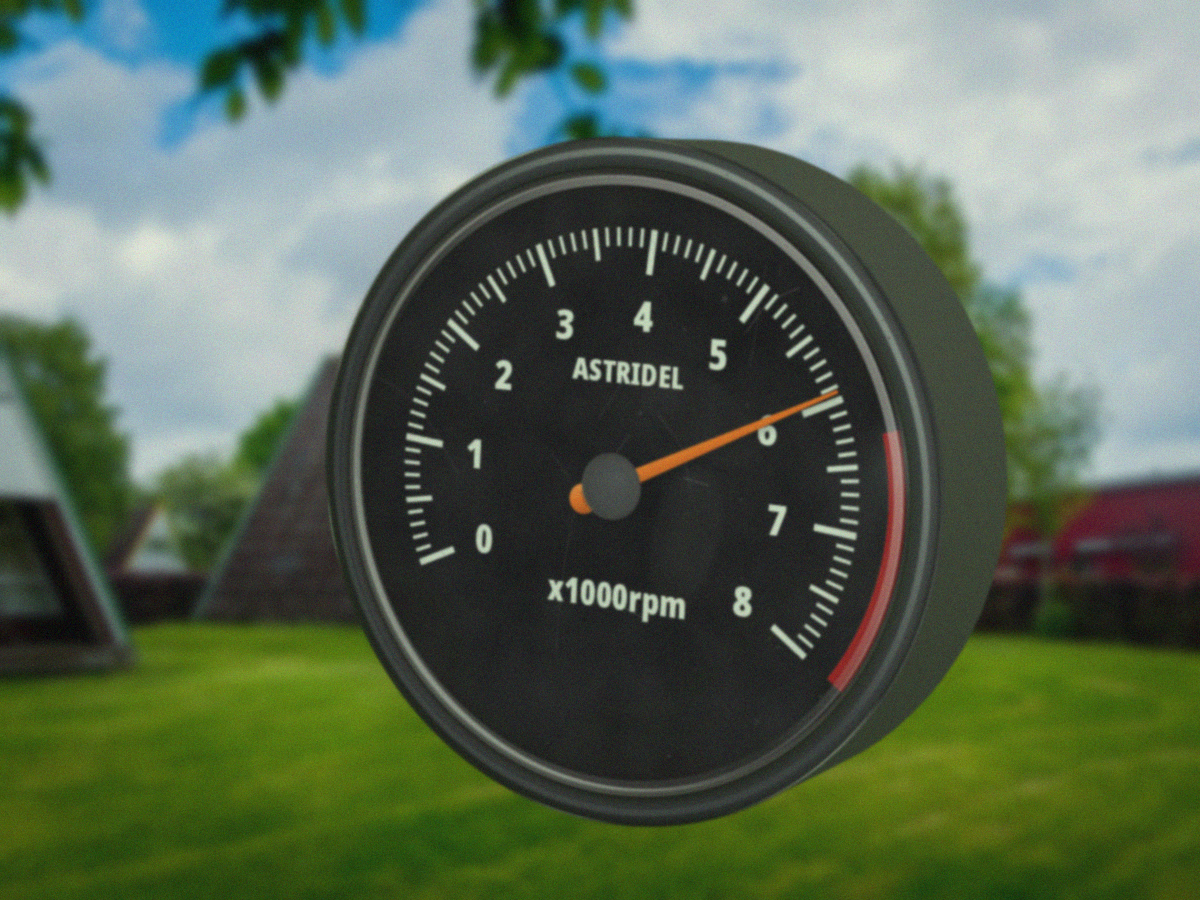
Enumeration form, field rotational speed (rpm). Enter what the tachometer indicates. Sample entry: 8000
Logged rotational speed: 5950
